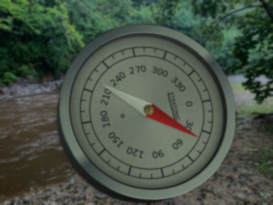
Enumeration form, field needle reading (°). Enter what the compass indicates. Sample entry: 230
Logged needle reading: 40
